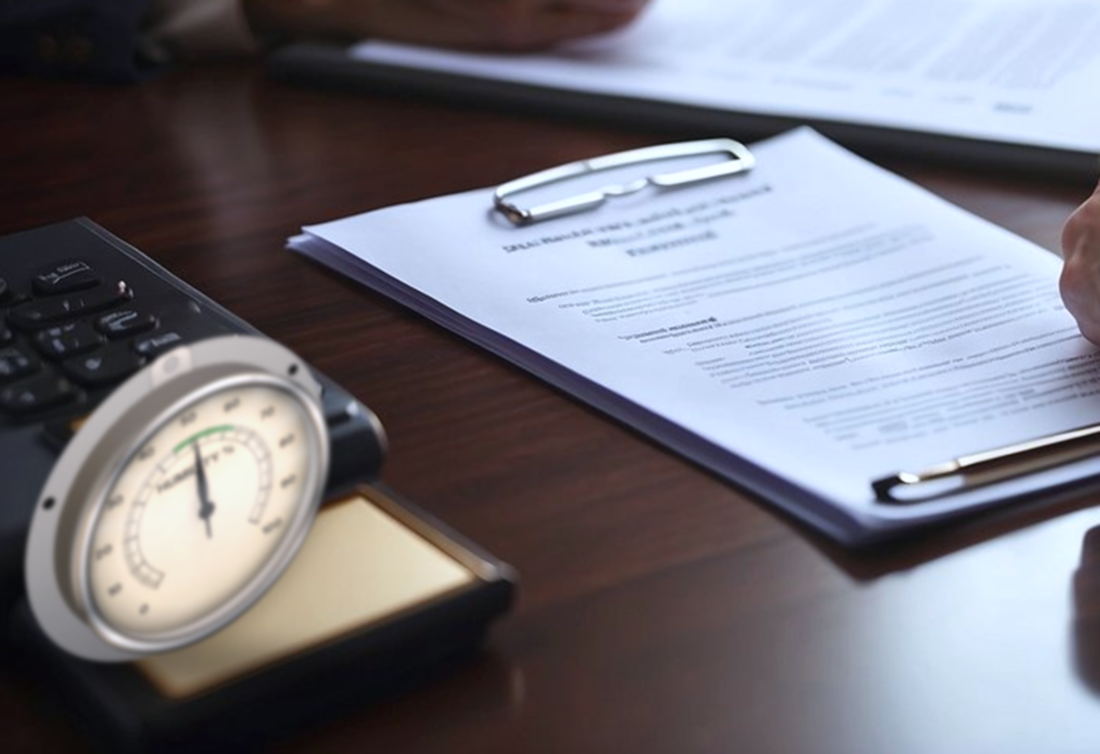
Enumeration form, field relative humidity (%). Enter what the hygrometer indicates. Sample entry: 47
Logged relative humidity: 50
